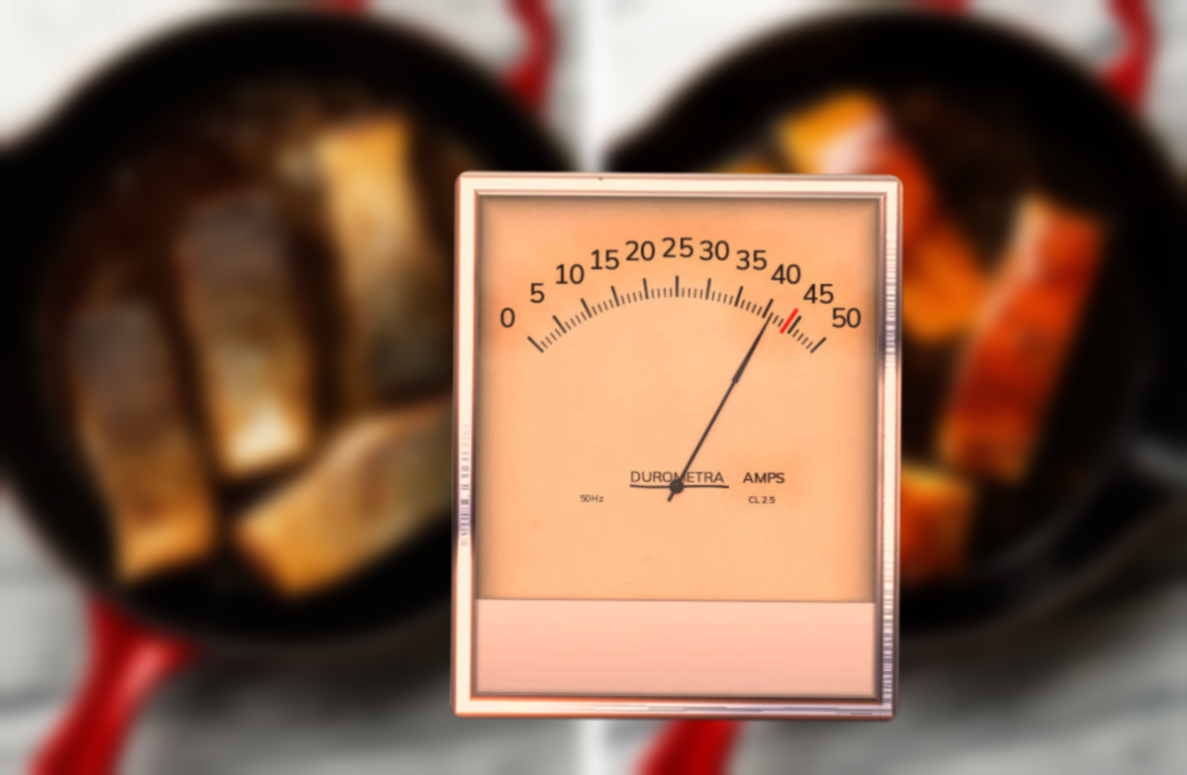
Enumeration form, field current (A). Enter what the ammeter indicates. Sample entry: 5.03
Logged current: 41
